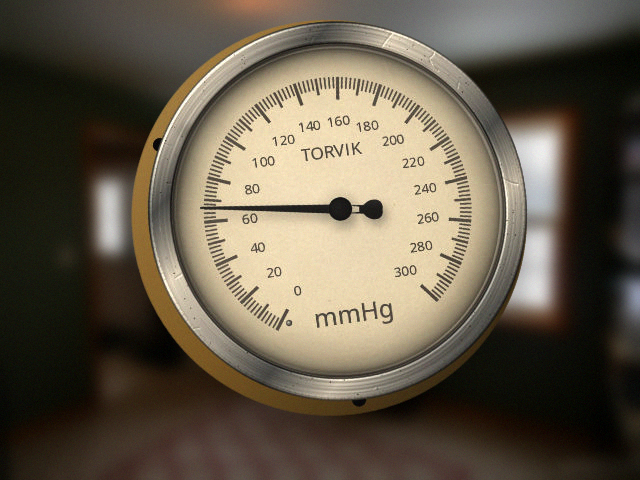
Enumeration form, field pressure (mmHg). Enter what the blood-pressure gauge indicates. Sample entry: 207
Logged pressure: 66
